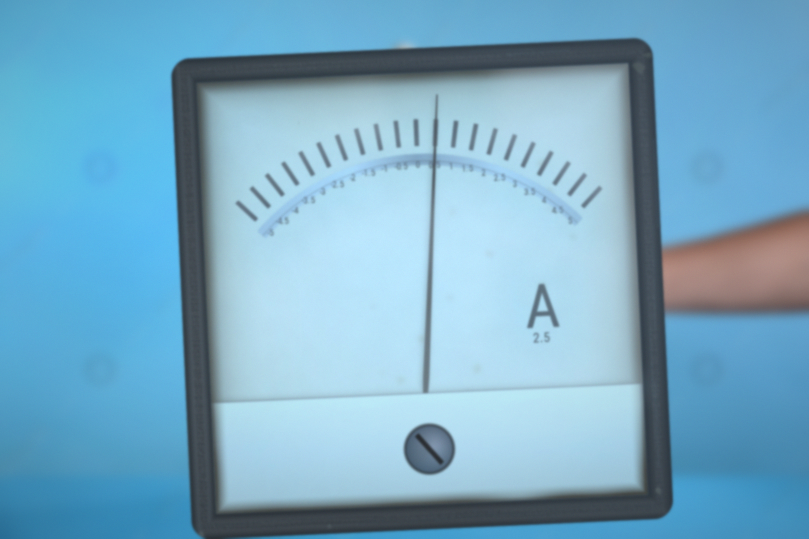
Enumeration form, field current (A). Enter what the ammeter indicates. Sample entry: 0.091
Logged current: 0.5
